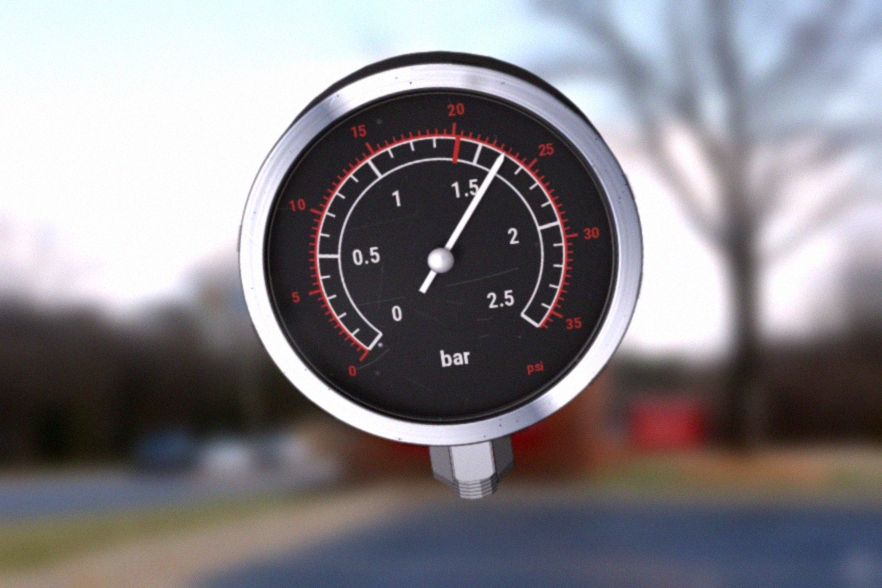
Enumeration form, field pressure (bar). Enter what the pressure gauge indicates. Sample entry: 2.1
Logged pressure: 1.6
